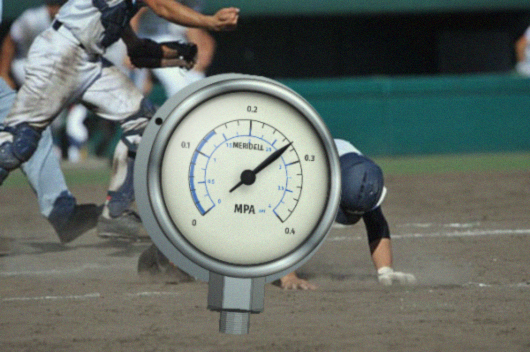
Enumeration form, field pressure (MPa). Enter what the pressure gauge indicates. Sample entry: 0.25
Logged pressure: 0.27
